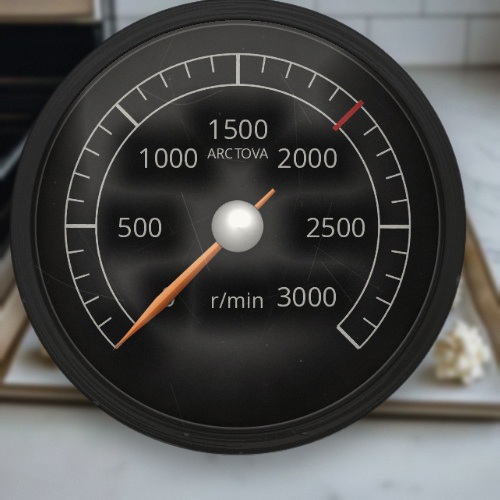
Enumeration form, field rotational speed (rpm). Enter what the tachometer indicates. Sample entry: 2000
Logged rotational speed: 0
